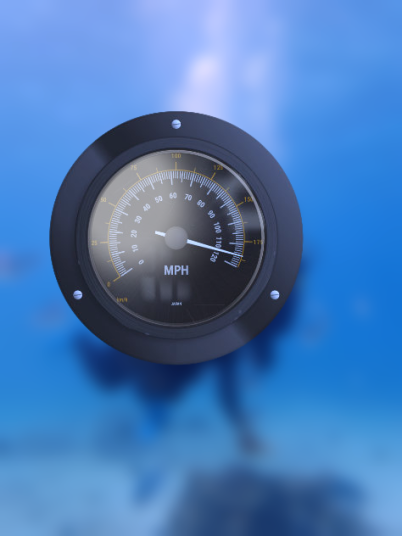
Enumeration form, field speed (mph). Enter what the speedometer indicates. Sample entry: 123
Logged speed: 115
